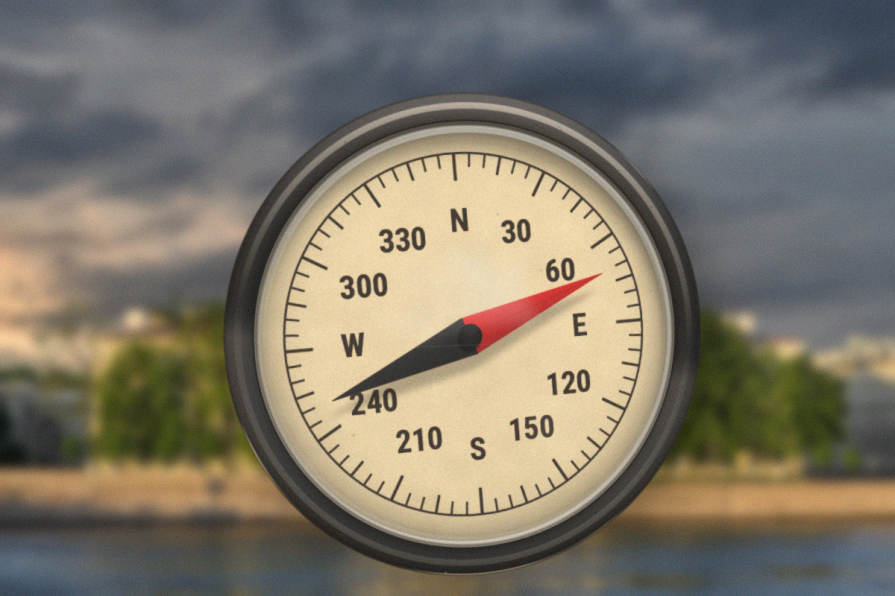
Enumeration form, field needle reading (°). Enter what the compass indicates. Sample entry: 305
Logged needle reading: 70
